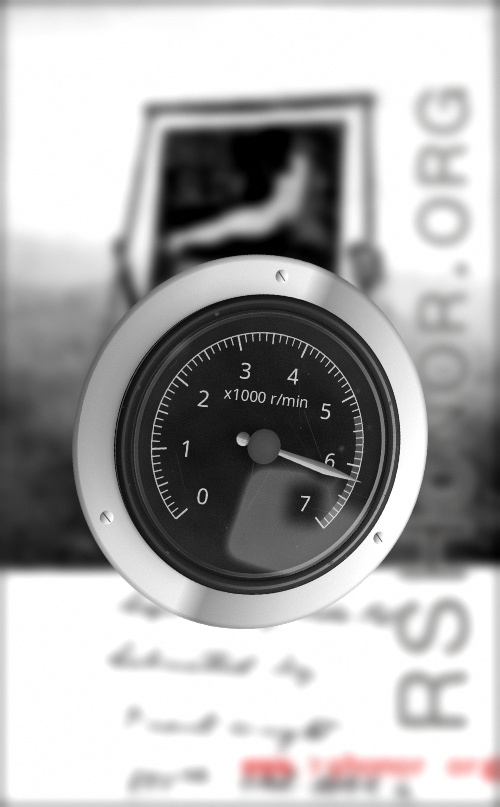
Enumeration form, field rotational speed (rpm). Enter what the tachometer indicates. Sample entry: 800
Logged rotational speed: 6200
